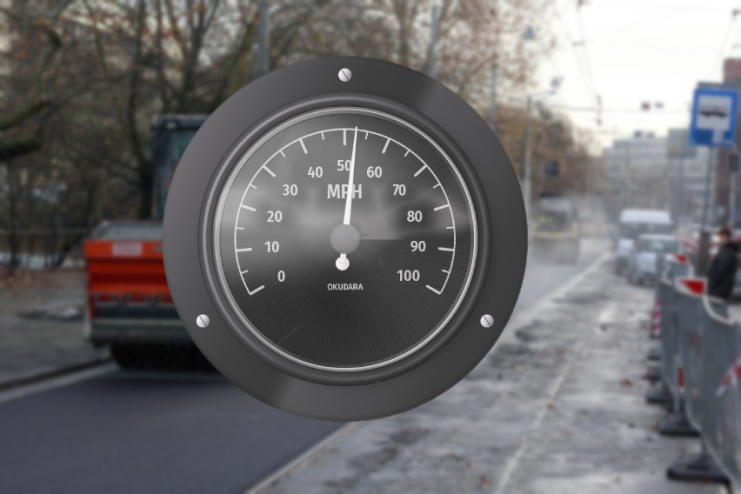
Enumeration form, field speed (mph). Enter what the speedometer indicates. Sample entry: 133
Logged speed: 52.5
